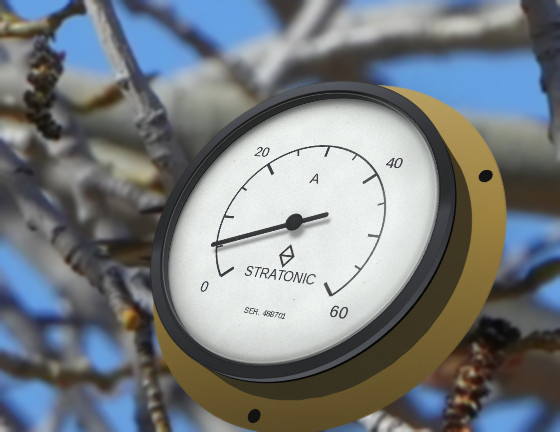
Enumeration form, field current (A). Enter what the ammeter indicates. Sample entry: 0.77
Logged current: 5
